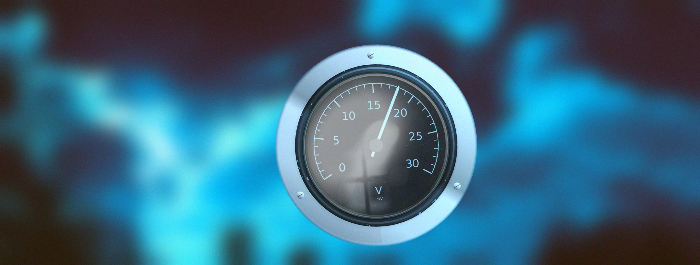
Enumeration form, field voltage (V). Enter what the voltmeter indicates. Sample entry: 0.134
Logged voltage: 18
